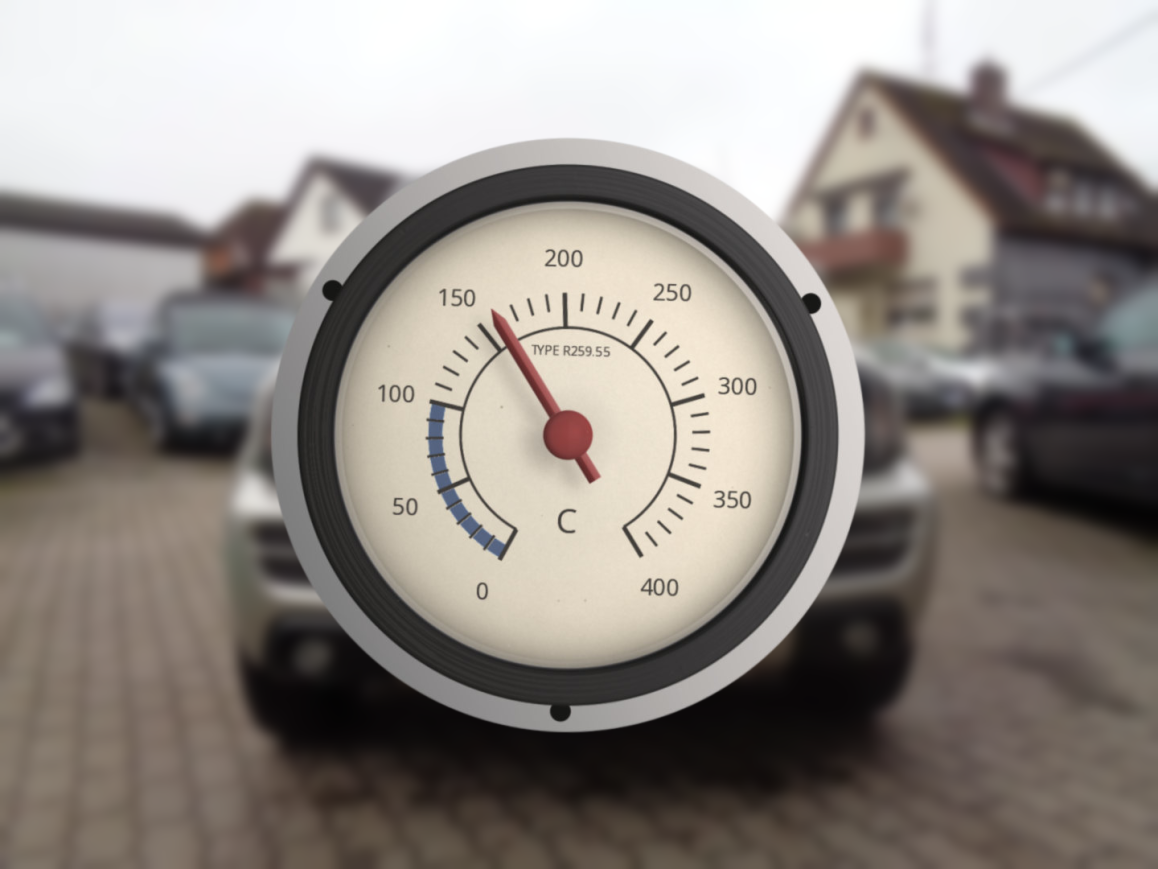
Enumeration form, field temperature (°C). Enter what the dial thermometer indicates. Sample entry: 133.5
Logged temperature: 160
